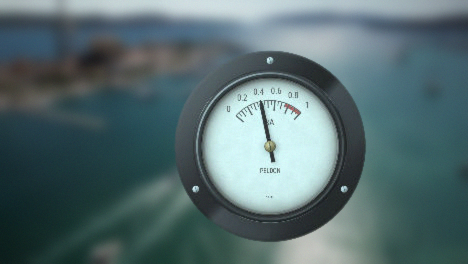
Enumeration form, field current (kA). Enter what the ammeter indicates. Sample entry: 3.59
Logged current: 0.4
